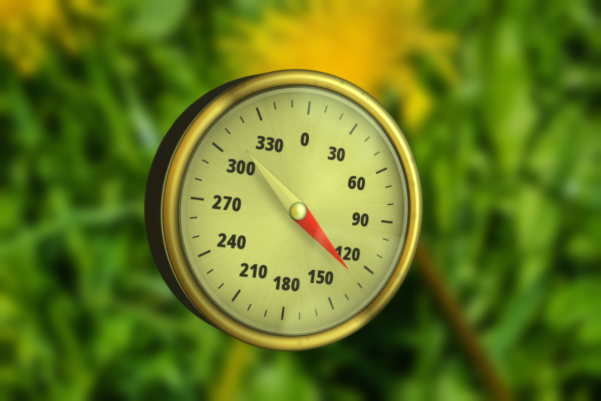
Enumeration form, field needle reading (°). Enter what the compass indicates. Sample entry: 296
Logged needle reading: 130
